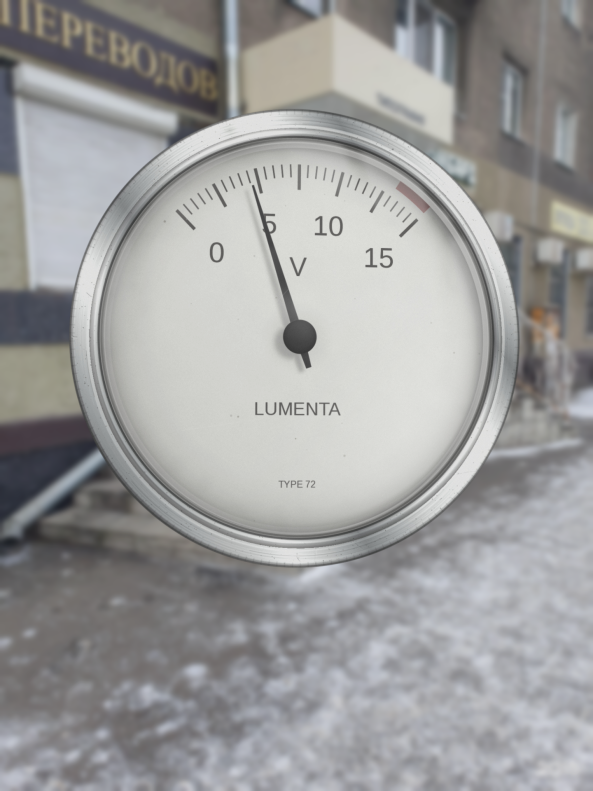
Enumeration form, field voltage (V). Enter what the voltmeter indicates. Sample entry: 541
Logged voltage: 4.5
